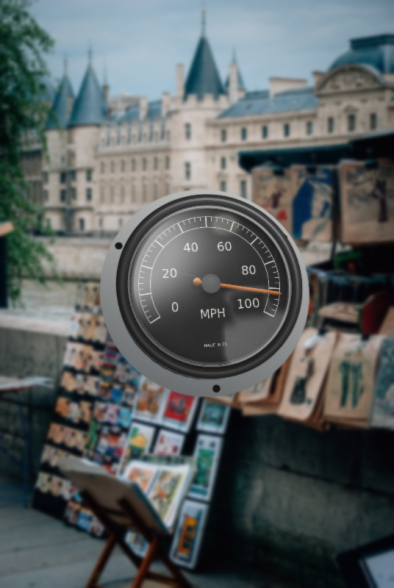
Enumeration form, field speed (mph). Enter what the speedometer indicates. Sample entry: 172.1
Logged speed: 92
